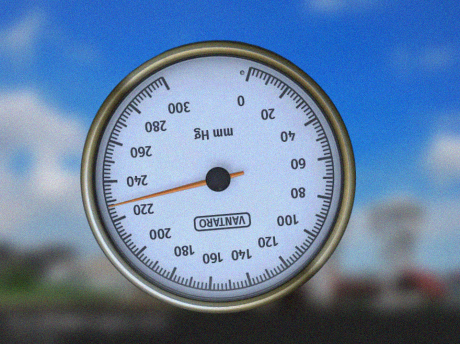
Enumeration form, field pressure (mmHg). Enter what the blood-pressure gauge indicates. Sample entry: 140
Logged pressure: 228
